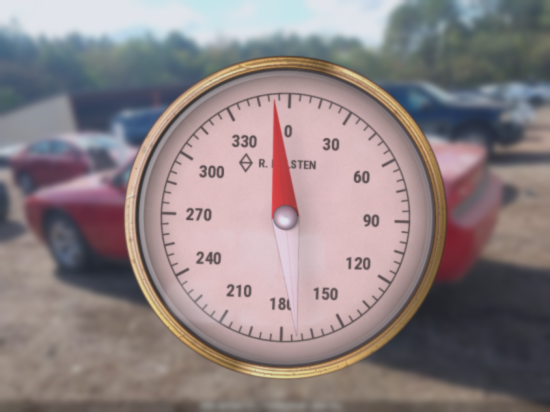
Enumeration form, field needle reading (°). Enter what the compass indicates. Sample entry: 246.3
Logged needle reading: 352.5
